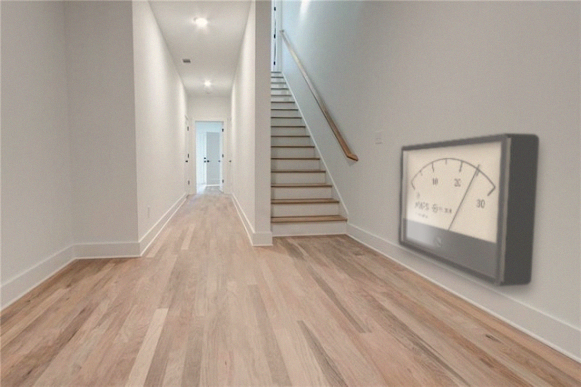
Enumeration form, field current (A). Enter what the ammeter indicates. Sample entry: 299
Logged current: 25
